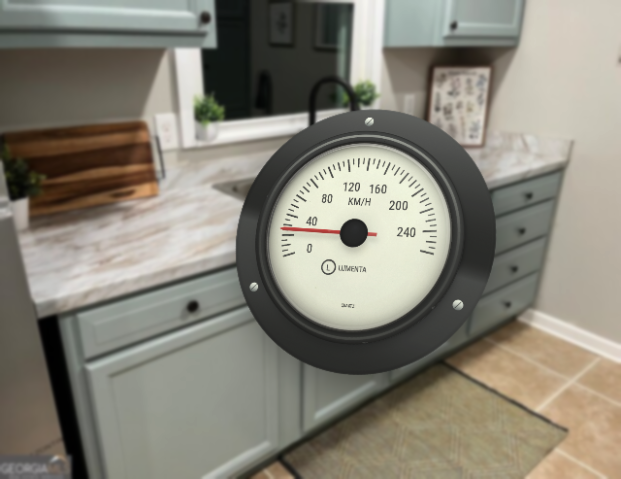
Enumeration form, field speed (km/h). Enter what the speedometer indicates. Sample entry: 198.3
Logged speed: 25
